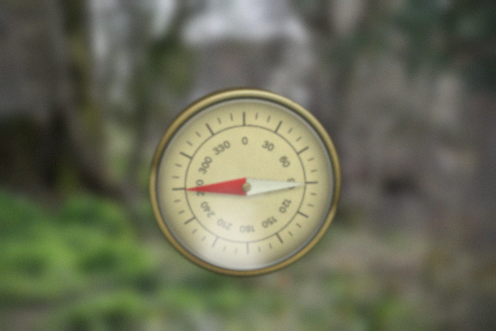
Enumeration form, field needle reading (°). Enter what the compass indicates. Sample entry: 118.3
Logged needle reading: 270
